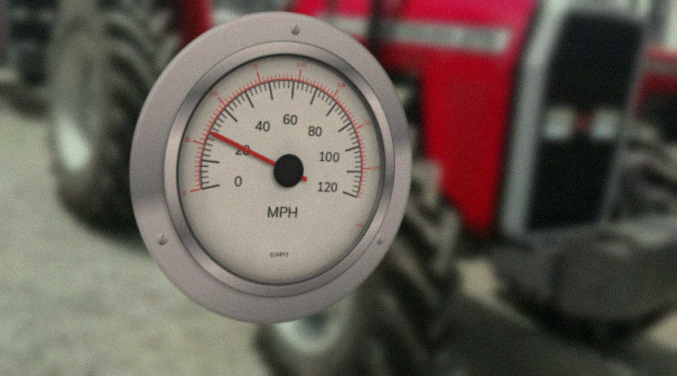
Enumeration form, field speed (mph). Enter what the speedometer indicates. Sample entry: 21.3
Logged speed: 20
